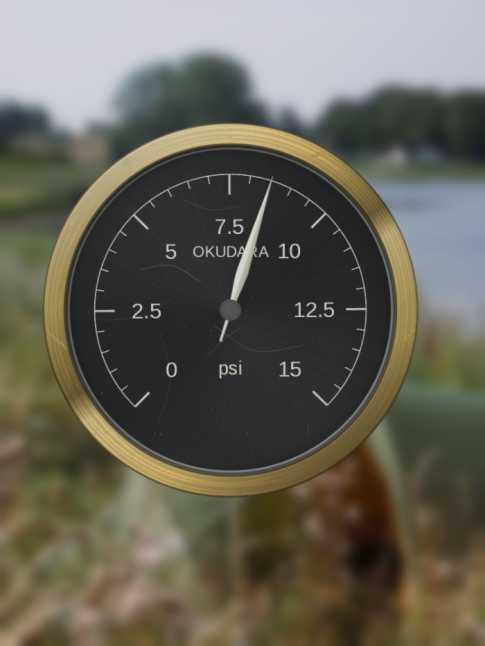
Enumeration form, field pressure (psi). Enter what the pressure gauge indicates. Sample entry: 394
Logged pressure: 8.5
